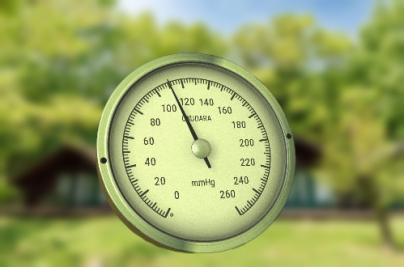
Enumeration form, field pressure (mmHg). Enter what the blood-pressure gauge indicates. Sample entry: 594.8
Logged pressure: 110
